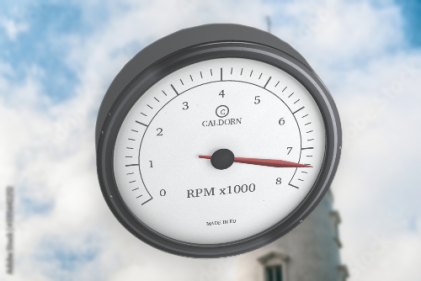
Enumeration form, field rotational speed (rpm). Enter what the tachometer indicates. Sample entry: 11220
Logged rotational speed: 7400
